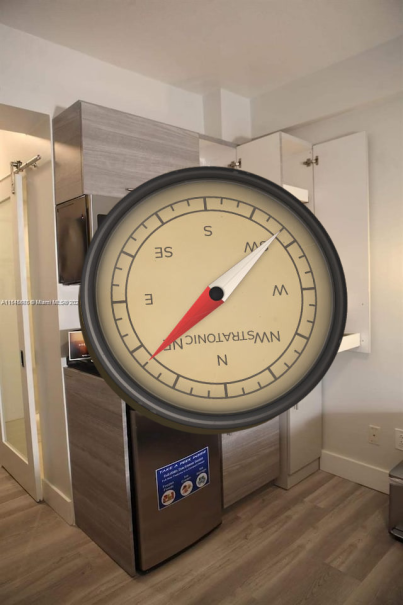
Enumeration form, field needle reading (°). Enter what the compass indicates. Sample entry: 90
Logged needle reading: 50
